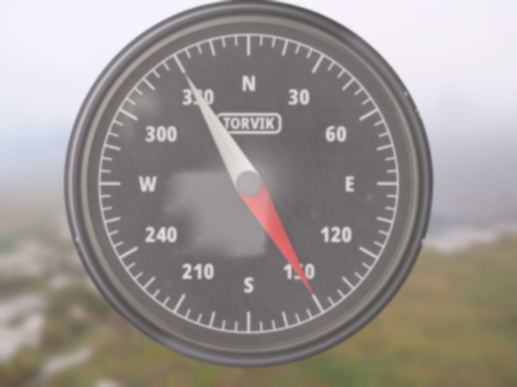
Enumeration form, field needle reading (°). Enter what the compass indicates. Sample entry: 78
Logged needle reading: 150
